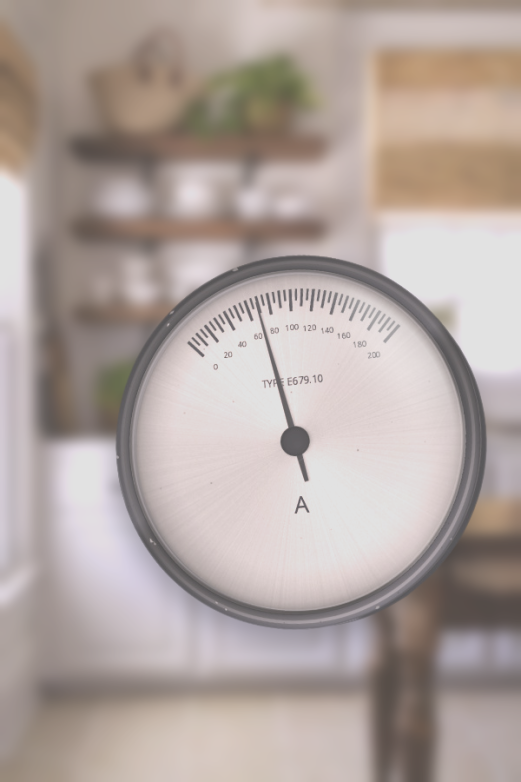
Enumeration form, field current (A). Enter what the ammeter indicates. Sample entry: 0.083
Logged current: 70
